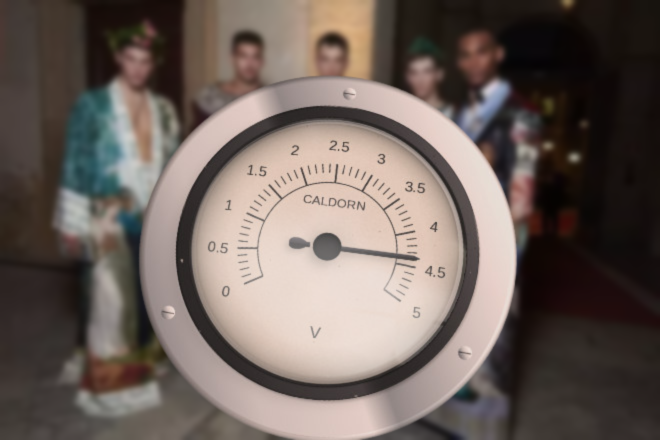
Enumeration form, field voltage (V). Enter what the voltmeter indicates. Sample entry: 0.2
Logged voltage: 4.4
